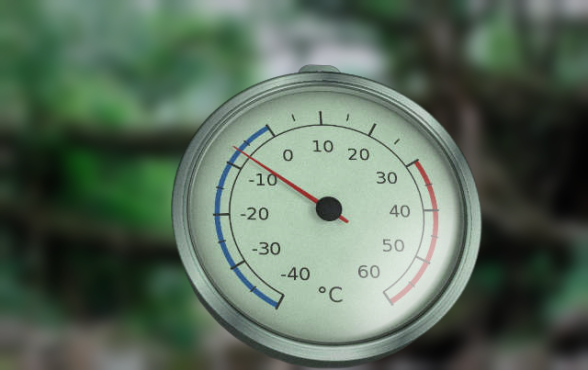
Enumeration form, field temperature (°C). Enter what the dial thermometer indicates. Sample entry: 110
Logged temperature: -7.5
